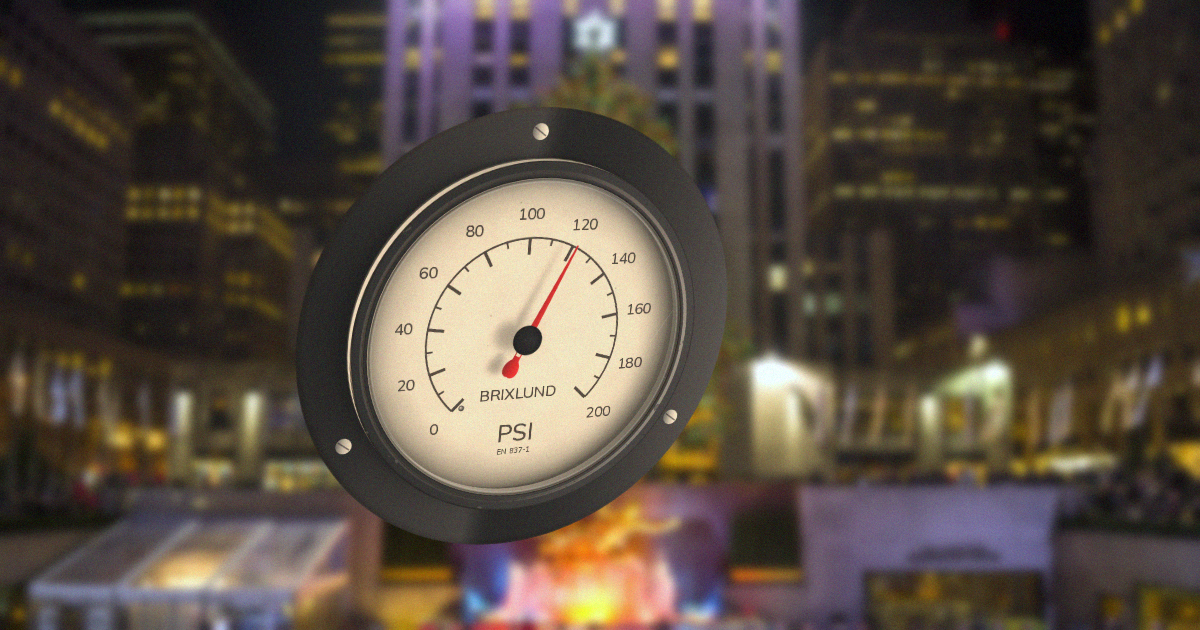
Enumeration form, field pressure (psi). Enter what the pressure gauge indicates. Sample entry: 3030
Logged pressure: 120
